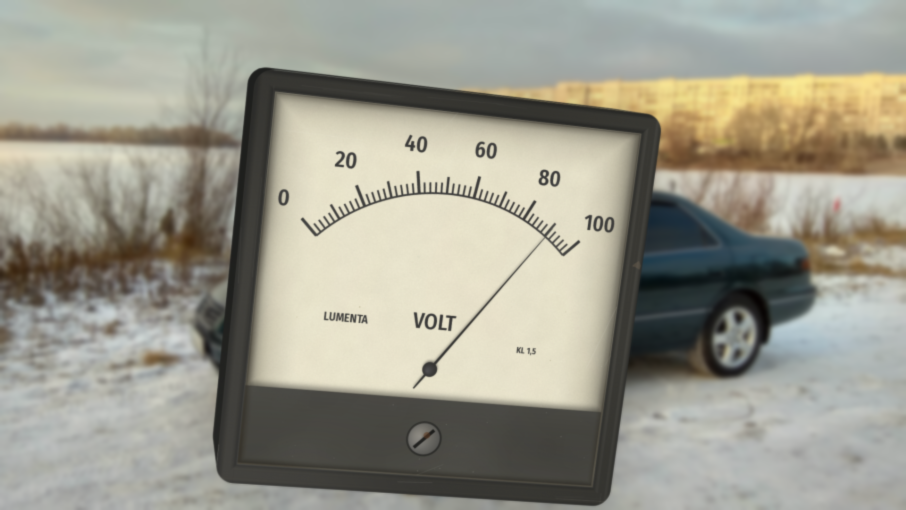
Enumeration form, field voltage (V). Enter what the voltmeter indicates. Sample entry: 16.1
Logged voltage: 90
